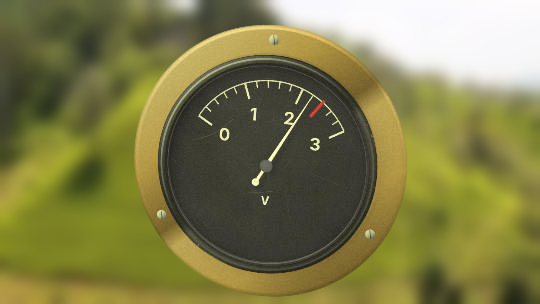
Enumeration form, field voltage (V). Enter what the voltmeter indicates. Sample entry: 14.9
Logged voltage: 2.2
